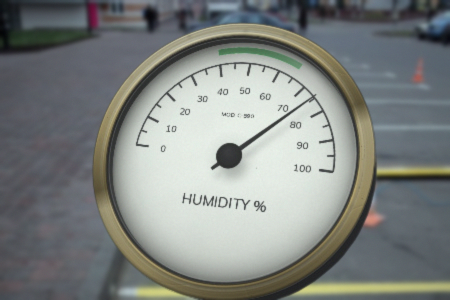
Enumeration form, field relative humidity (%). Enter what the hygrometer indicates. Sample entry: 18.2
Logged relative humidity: 75
